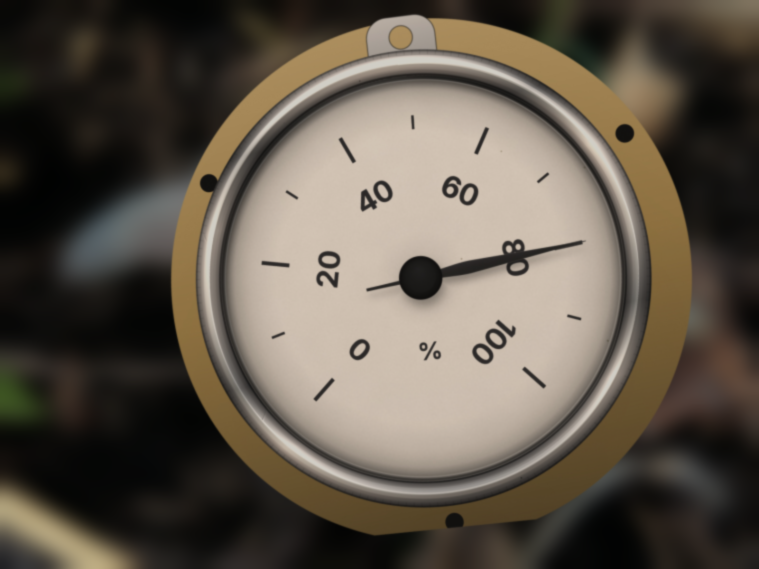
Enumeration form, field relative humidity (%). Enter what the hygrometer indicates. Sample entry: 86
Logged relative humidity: 80
